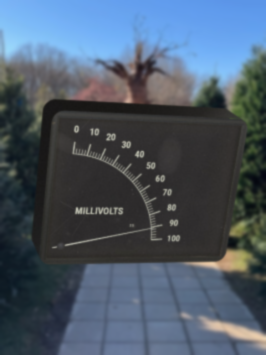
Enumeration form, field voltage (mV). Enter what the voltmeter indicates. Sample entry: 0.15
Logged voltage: 90
